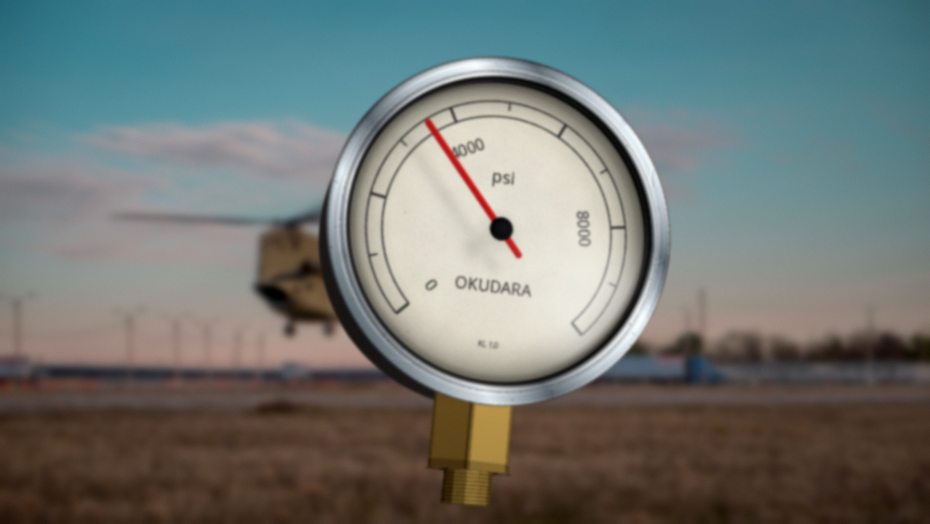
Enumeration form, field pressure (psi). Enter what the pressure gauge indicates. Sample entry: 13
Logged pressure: 3500
